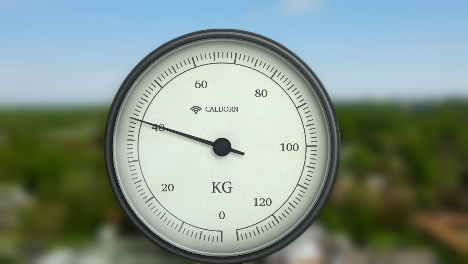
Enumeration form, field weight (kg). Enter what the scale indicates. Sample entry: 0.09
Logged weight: 40
